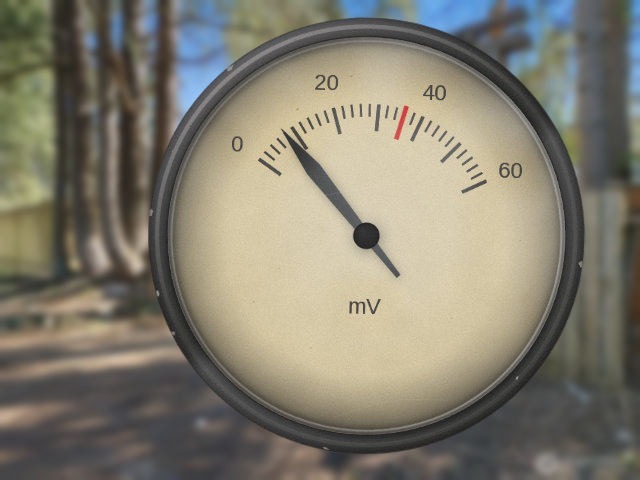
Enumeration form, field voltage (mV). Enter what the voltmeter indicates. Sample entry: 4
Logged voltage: 8
